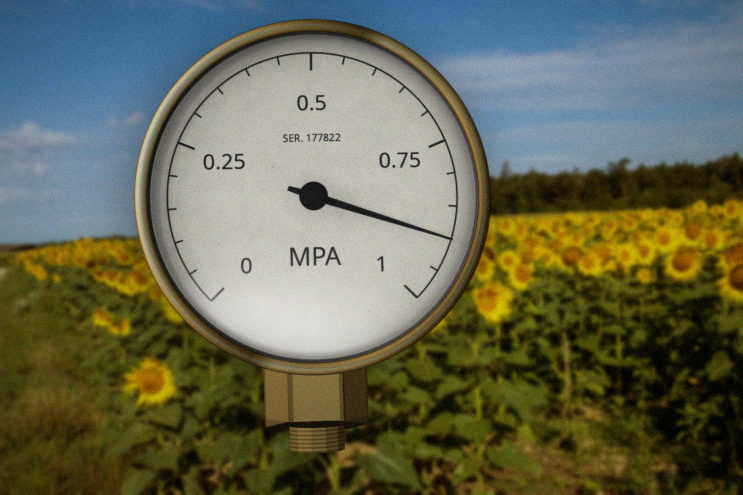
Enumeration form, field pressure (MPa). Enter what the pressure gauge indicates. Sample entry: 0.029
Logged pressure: 0.9
